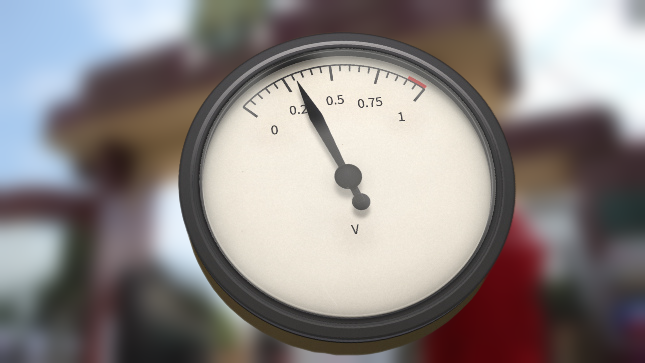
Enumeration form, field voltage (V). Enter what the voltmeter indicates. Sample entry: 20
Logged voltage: 0.3
